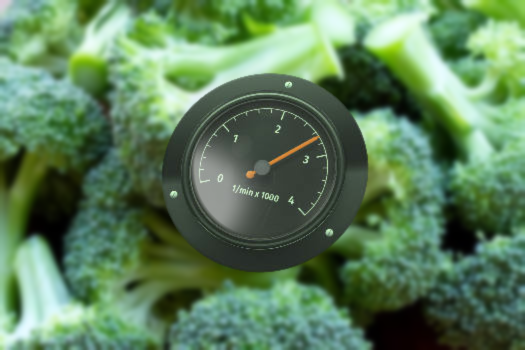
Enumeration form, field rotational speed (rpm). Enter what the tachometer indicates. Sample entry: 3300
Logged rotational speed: 2700
